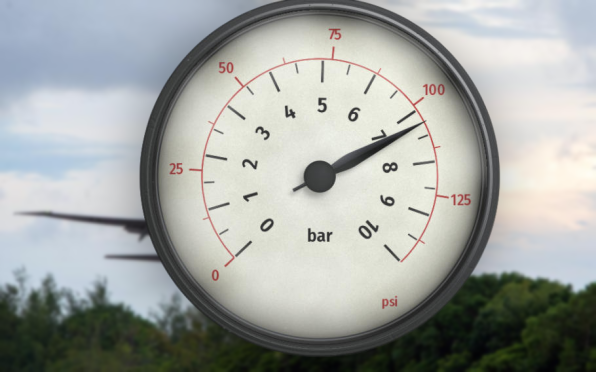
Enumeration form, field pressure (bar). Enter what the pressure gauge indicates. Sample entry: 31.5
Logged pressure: 7.25
